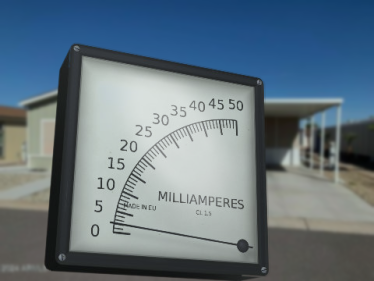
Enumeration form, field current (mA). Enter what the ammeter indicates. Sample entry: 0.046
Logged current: 2
